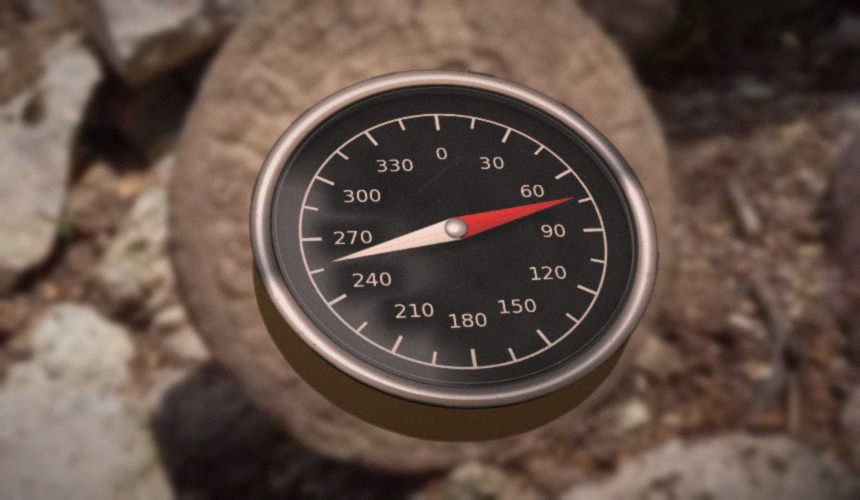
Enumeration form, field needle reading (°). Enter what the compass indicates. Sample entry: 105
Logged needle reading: 75
